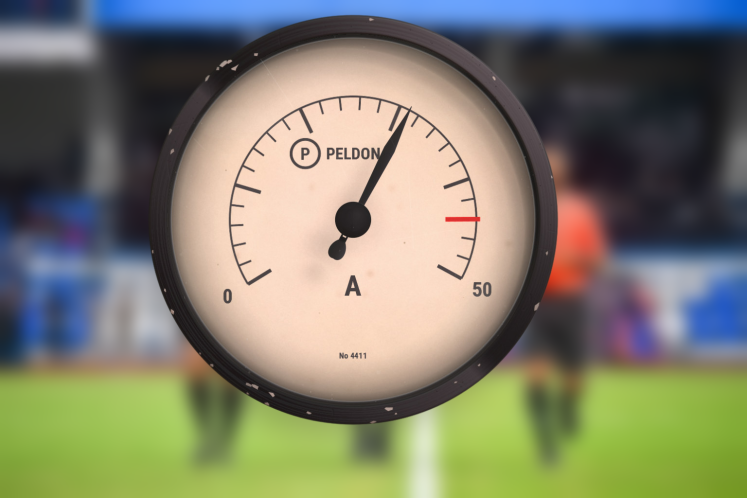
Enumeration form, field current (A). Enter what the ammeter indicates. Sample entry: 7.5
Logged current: 31
